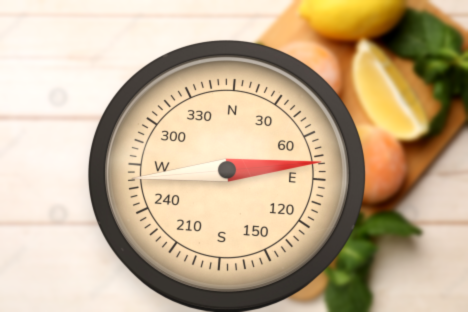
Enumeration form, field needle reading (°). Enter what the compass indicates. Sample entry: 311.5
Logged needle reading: 80
